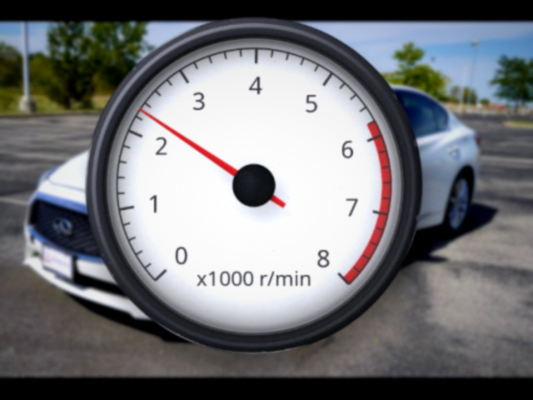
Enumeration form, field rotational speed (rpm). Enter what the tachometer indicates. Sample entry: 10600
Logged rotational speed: 2300
